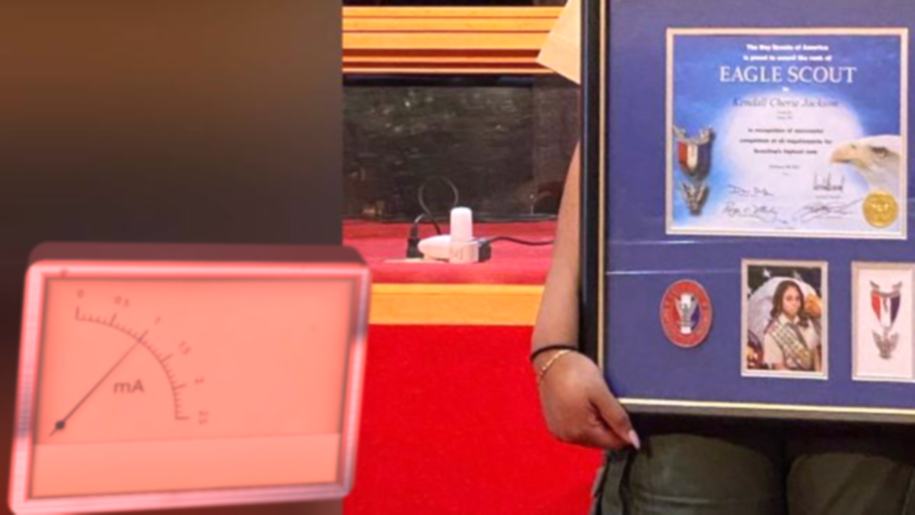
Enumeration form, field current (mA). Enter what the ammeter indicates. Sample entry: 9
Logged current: 1
